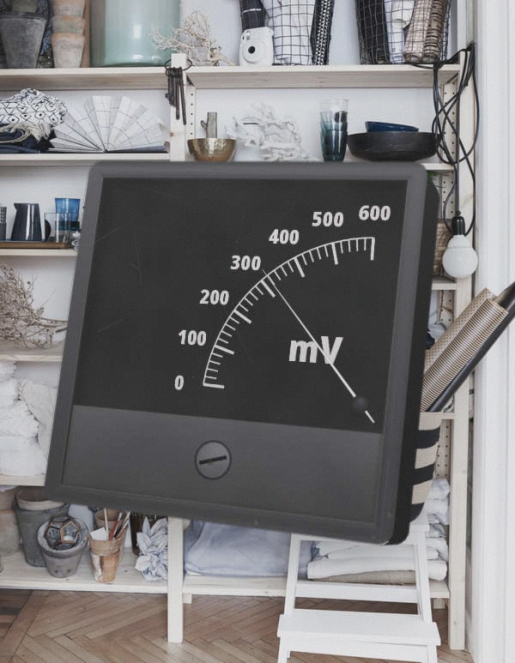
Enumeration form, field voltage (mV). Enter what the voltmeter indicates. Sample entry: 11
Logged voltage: 320
